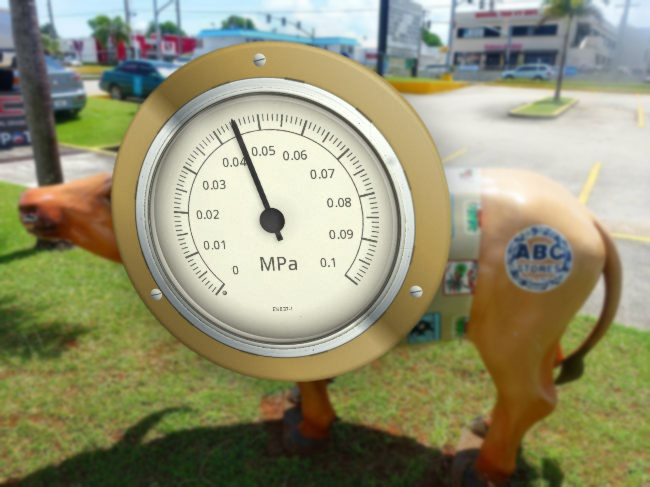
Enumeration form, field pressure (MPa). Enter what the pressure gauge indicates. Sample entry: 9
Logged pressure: 0.045
